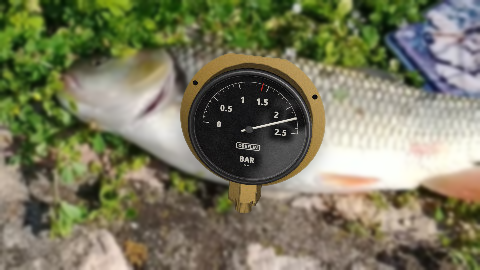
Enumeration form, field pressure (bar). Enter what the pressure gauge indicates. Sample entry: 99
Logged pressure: 2.2
